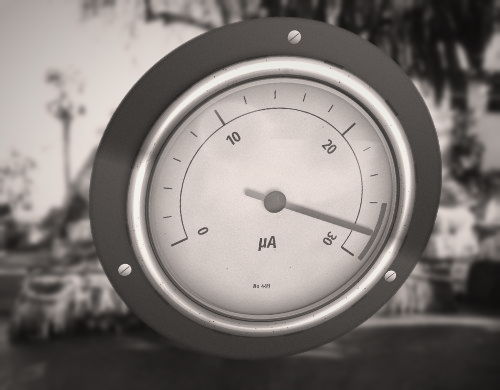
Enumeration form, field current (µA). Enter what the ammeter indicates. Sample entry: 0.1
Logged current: 28
